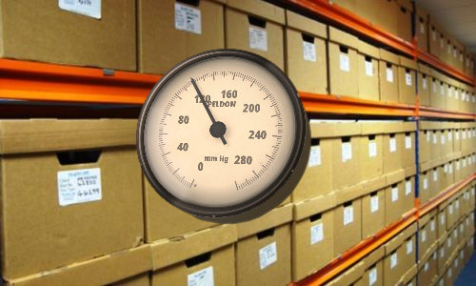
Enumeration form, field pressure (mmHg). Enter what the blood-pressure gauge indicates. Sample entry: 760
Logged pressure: 120
